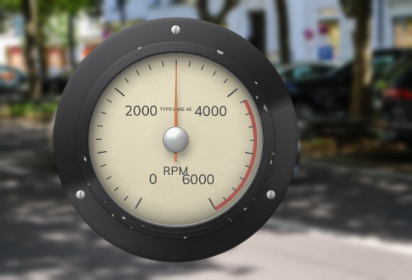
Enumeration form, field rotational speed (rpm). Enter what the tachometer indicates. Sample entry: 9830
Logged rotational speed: 3000
